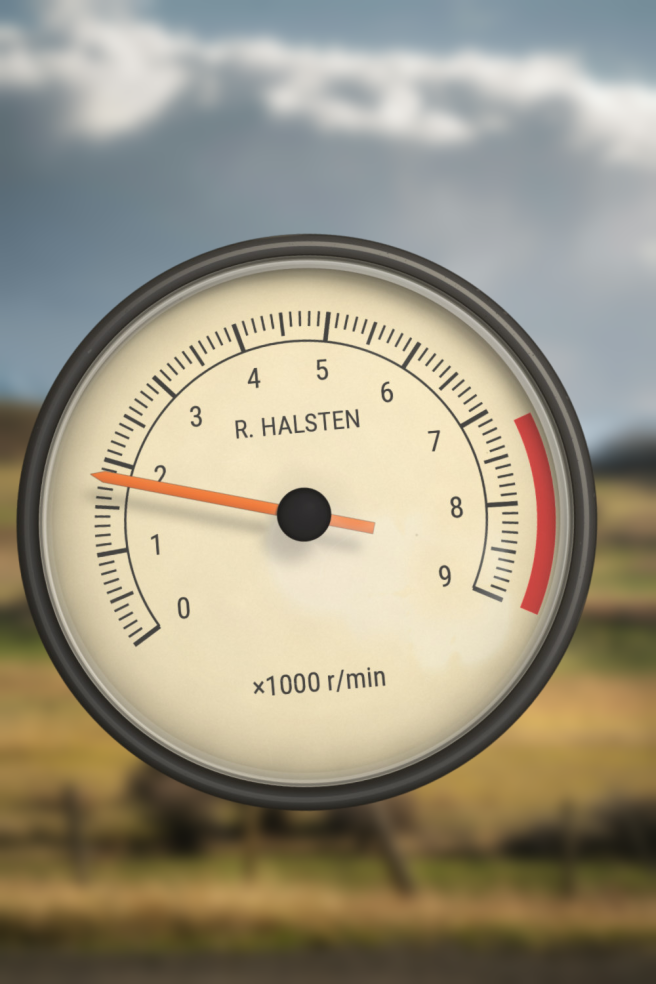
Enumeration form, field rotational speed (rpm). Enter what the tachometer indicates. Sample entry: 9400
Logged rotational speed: 1800
